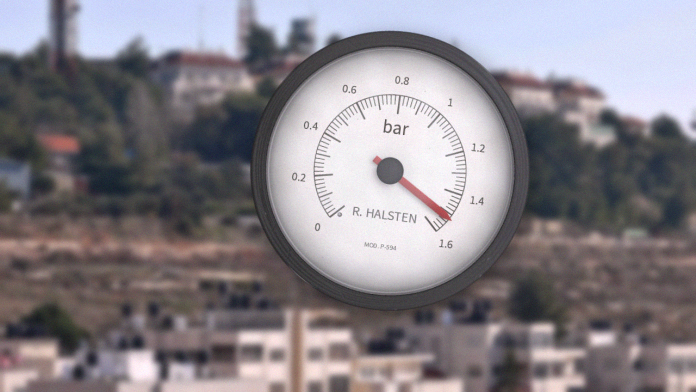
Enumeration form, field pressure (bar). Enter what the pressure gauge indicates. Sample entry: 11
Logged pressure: 1.52
